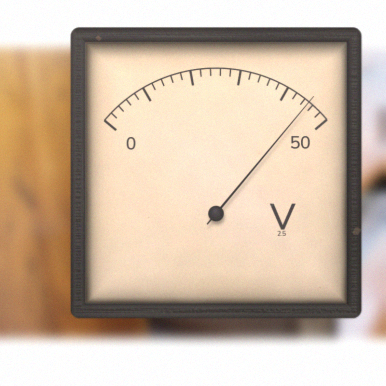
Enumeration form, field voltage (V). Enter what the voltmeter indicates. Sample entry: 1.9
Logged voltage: 45
